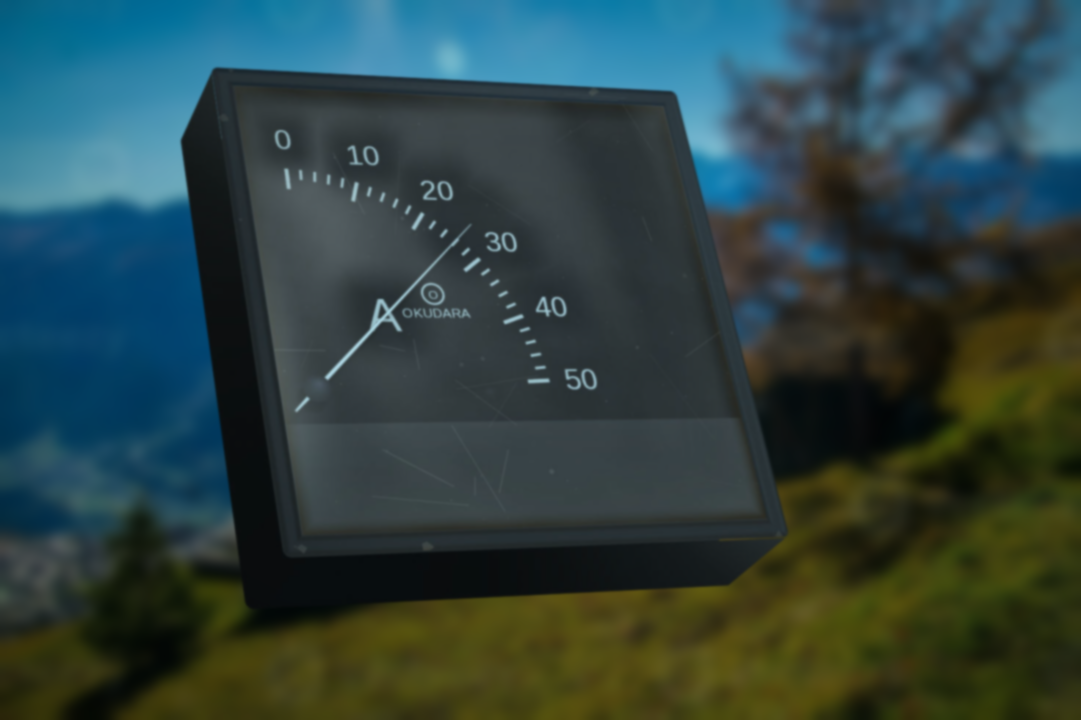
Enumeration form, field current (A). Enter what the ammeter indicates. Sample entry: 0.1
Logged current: 26
